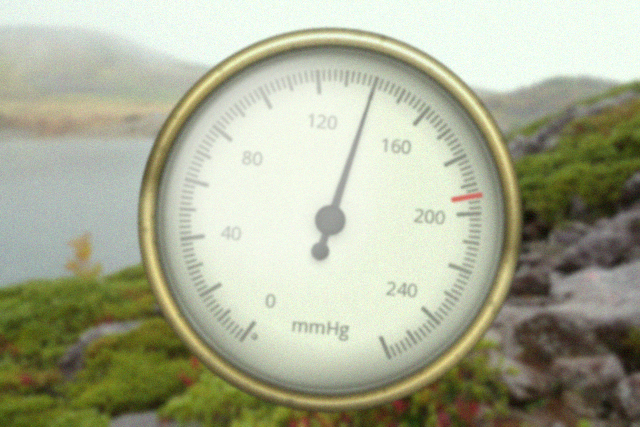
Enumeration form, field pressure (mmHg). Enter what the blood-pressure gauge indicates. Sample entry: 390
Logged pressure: 140
